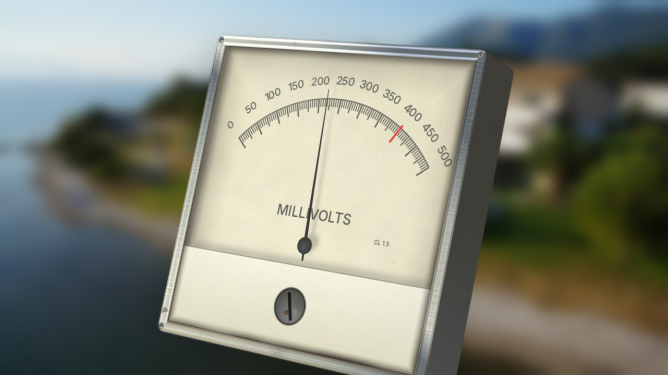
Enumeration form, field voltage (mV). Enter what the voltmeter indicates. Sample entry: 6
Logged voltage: 225
